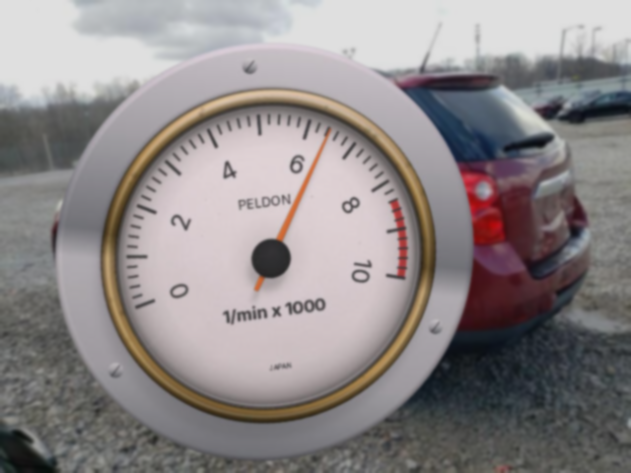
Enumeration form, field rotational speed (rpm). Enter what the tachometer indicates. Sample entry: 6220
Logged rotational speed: 6400
